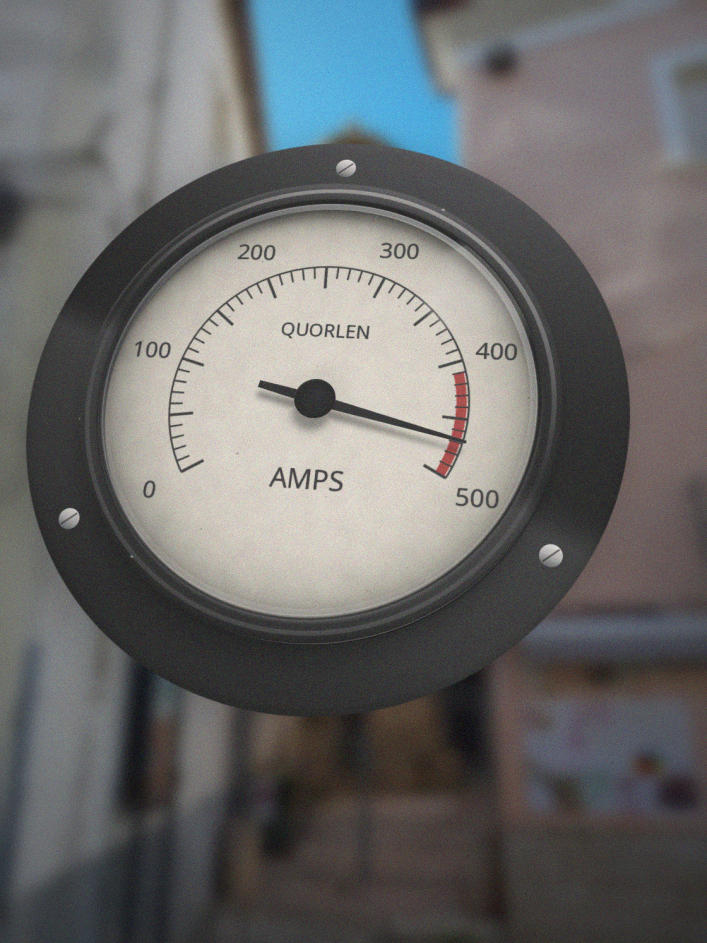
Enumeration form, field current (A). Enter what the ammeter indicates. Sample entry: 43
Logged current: 470
